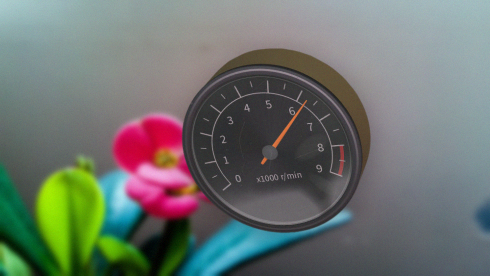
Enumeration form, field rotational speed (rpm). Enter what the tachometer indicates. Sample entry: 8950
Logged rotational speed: 6250
